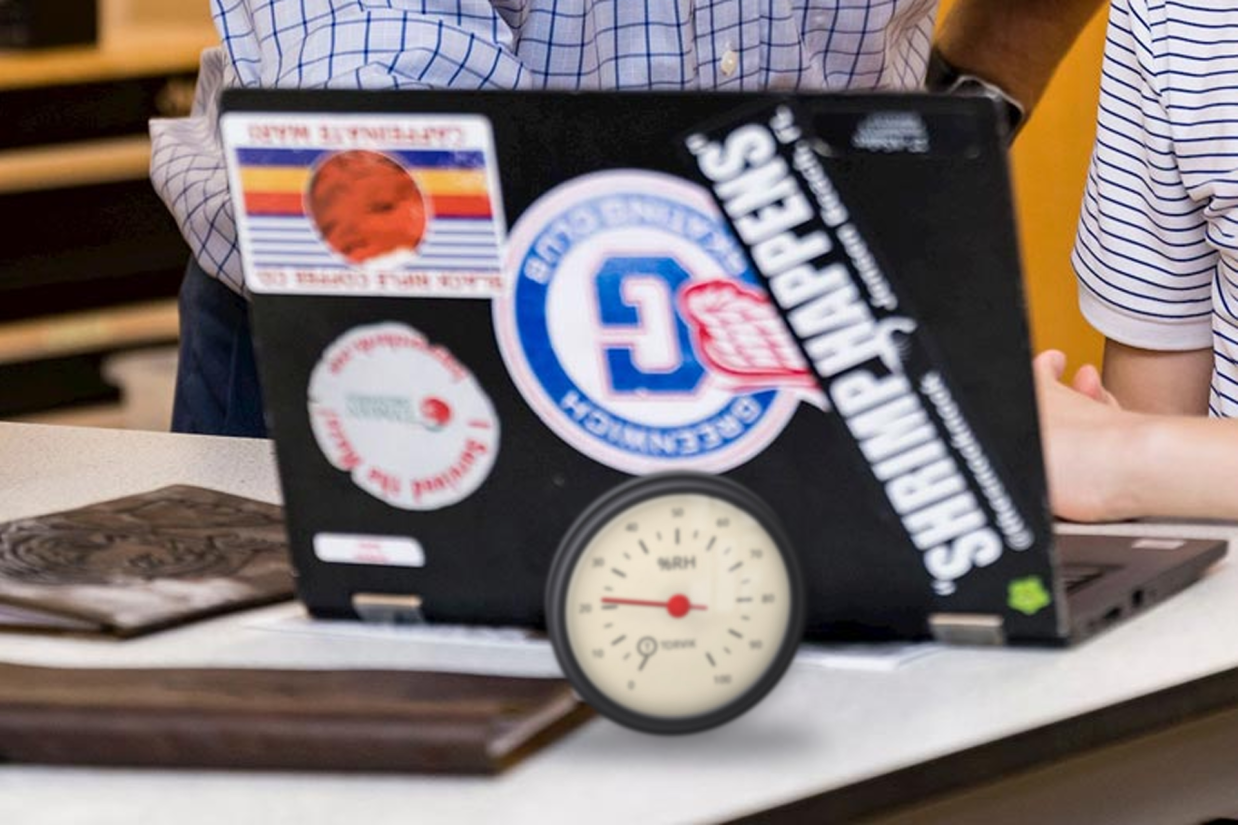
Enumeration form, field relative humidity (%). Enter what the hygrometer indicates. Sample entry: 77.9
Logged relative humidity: 22.5
